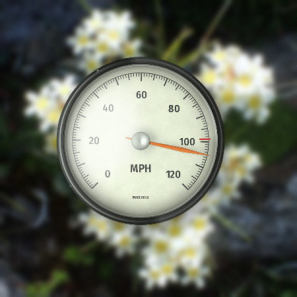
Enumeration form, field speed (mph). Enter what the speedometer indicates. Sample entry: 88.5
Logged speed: 105
